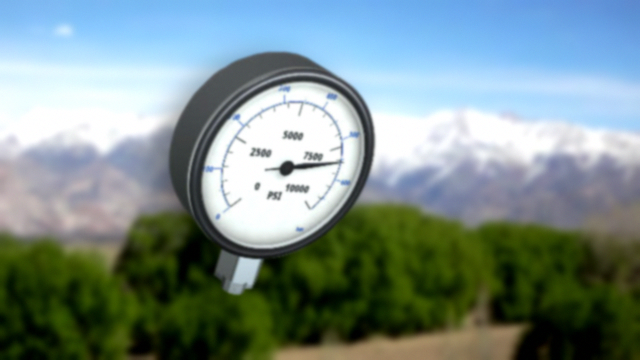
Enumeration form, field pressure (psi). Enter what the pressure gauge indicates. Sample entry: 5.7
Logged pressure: 8000
